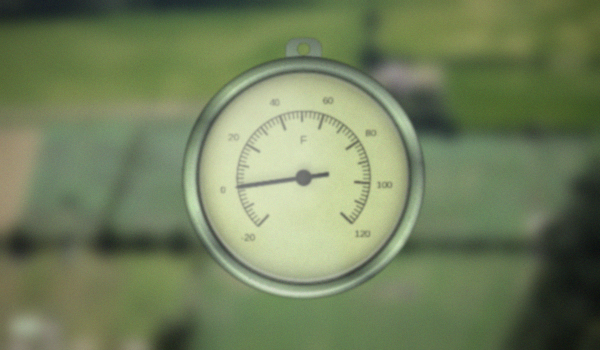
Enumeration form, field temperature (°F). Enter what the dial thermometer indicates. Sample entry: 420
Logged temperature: 0
